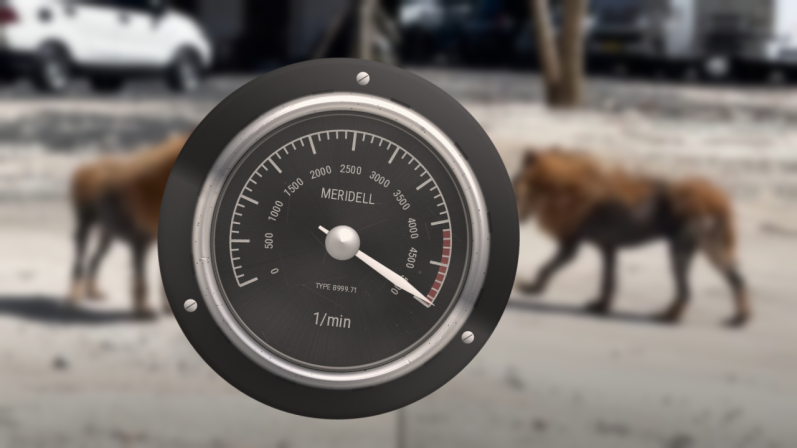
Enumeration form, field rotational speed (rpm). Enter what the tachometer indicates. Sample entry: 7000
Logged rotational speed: 4950
